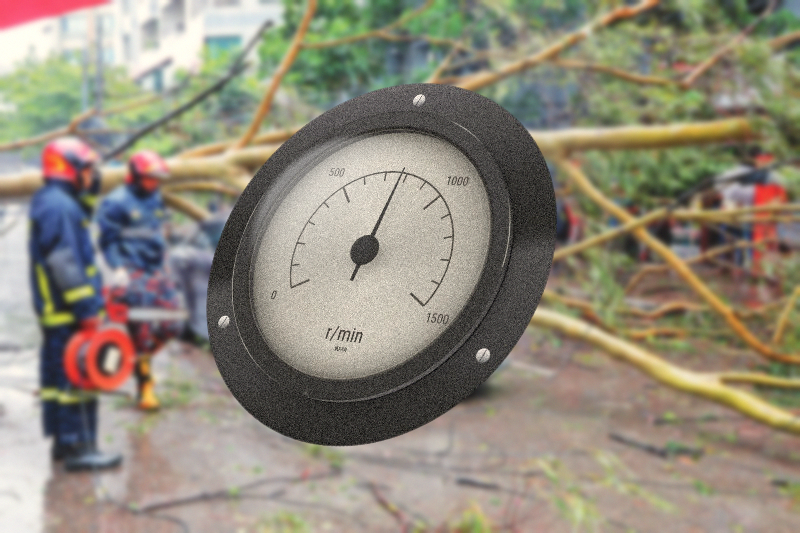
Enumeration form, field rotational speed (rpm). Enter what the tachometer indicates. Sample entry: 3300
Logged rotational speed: 800
